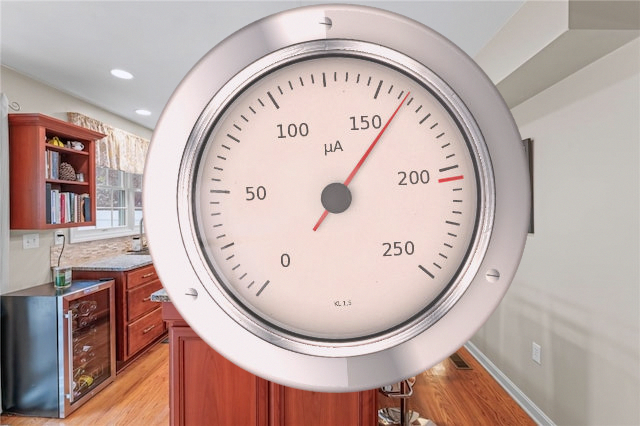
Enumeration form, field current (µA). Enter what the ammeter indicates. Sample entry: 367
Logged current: 162.5
